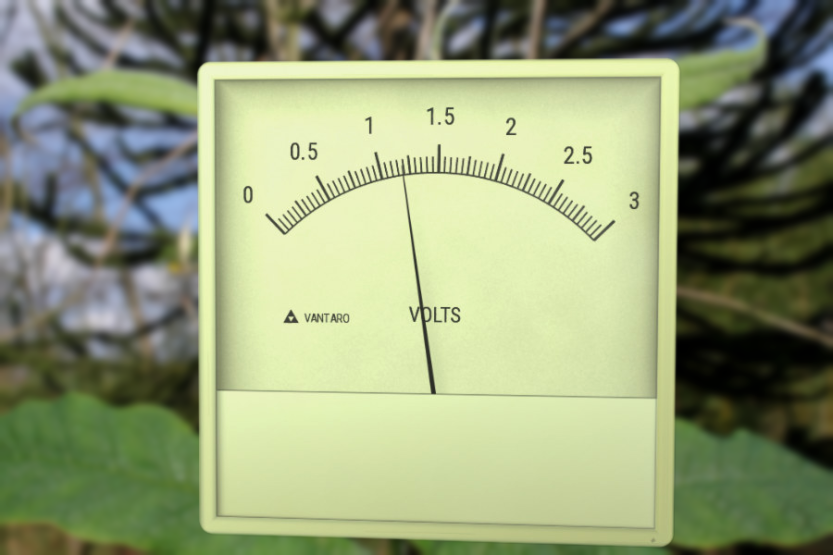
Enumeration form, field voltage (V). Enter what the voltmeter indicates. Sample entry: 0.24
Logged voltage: 1.2
